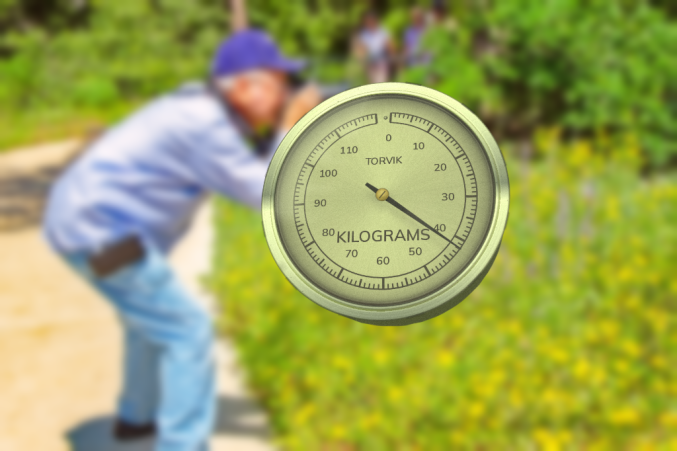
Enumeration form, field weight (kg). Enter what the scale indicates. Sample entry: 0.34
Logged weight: 42
